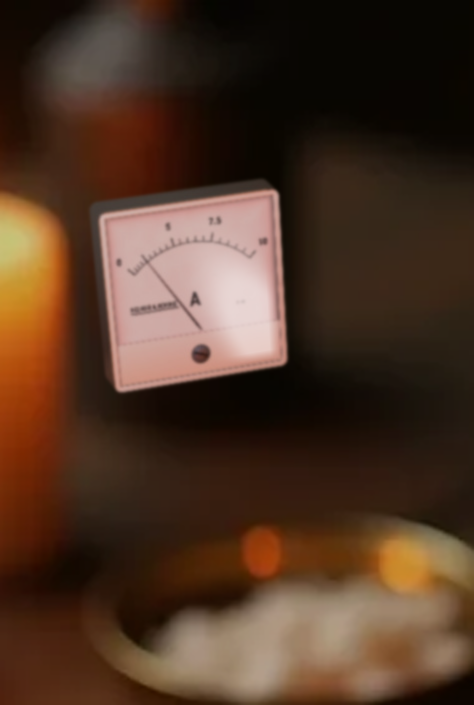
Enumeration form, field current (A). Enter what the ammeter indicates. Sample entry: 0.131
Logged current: 2.5
